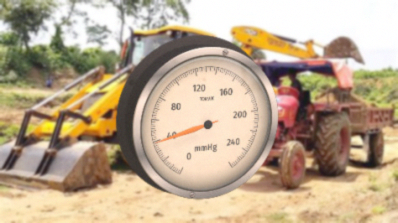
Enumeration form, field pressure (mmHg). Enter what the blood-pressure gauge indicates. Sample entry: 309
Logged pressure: 40
